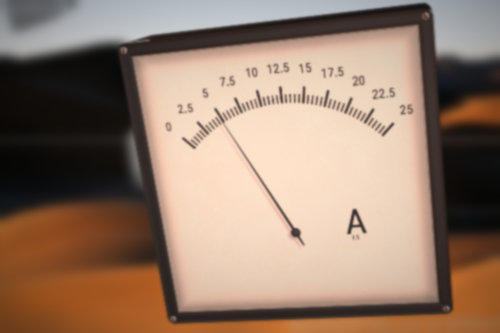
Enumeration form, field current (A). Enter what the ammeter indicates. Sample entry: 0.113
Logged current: 5
